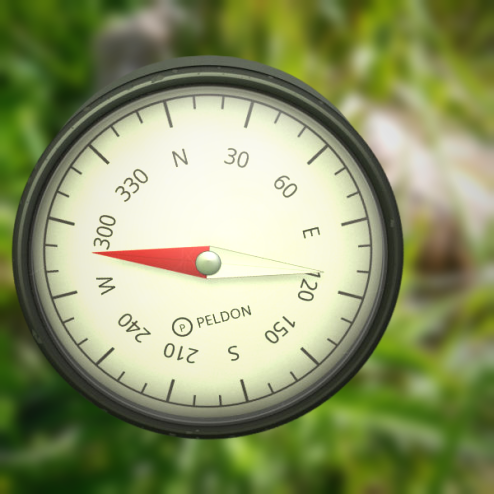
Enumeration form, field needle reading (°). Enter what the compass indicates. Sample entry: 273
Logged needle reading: 290
